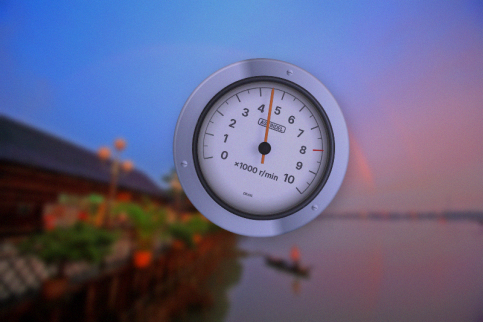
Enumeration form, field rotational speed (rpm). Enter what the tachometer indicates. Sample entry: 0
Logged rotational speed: 4500
